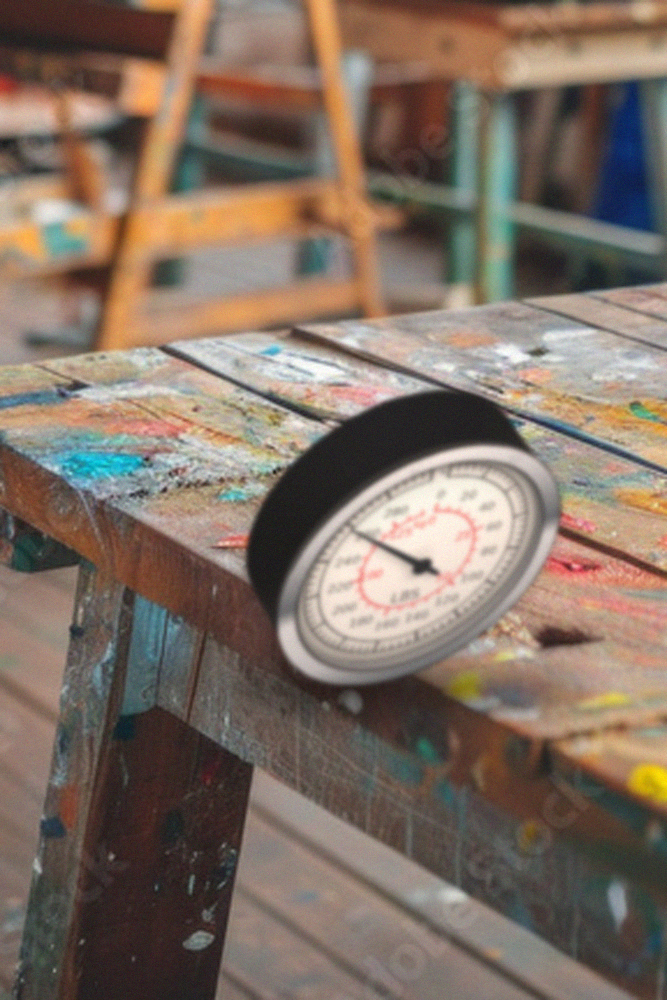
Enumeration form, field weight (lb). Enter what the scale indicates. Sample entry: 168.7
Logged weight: 260
